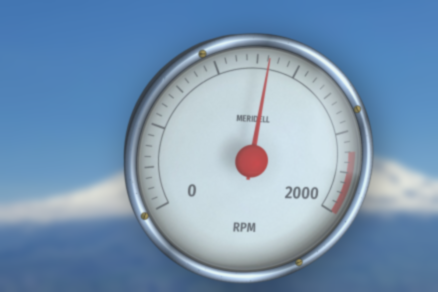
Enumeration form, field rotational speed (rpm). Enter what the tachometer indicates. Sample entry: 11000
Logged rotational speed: 1050
